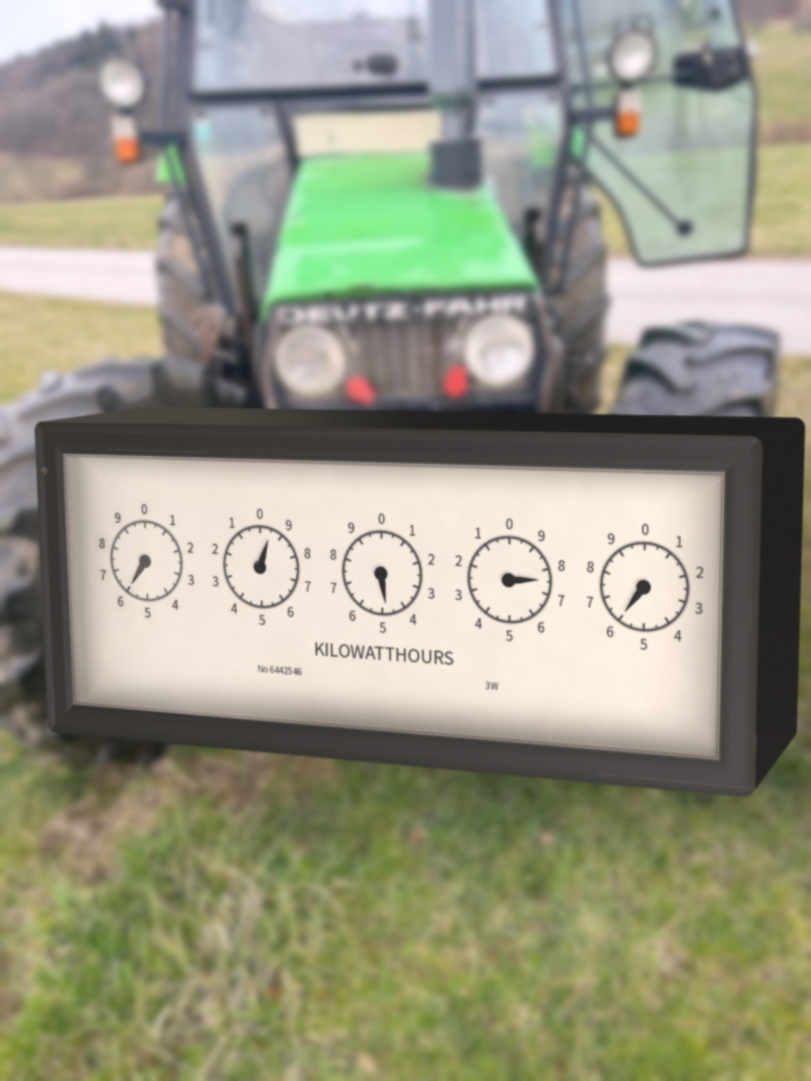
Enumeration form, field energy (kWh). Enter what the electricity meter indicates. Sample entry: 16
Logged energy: 59476
